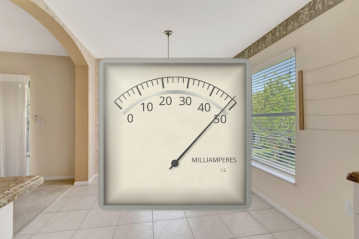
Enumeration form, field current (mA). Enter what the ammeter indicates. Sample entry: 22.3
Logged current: 48
